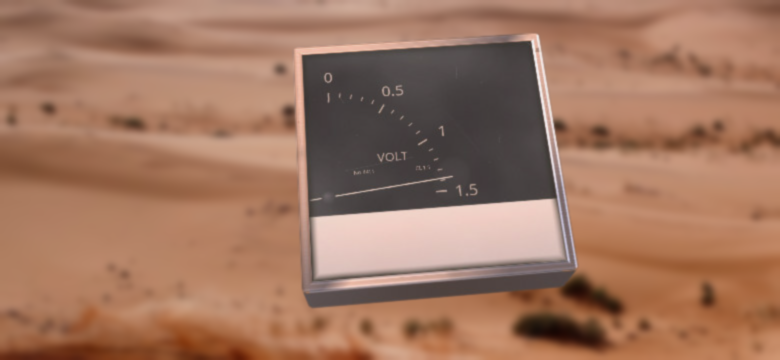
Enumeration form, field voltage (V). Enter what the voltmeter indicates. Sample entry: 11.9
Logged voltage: 1.4
